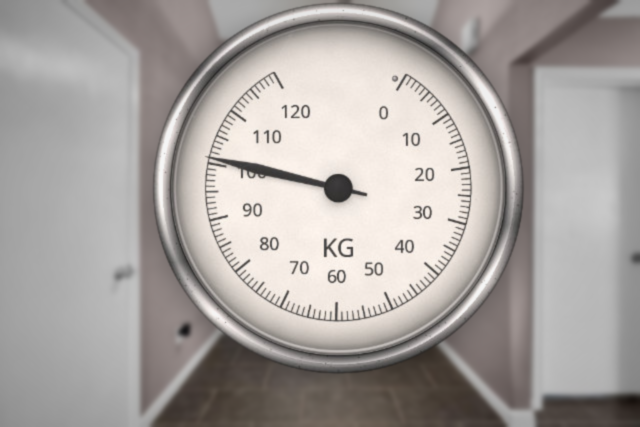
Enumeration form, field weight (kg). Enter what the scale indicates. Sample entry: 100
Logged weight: 101
